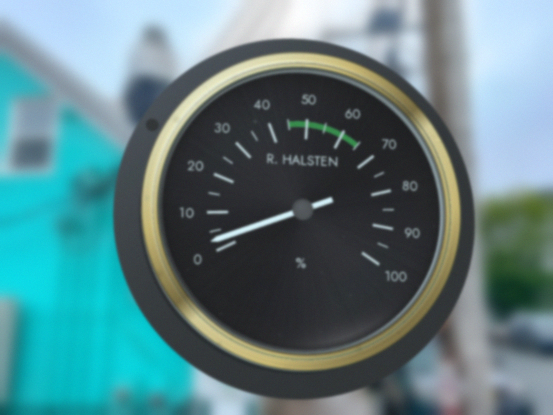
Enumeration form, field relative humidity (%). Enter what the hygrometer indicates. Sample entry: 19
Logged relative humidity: 2.5
